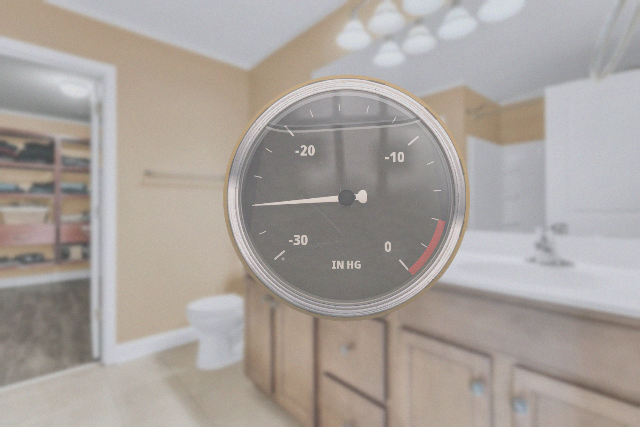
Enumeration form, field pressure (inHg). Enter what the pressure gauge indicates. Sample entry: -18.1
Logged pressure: -26
